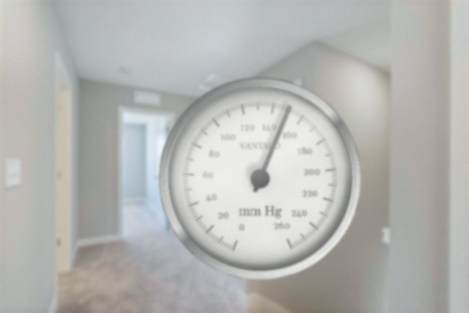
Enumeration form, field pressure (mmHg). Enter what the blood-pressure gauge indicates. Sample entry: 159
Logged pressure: 150
